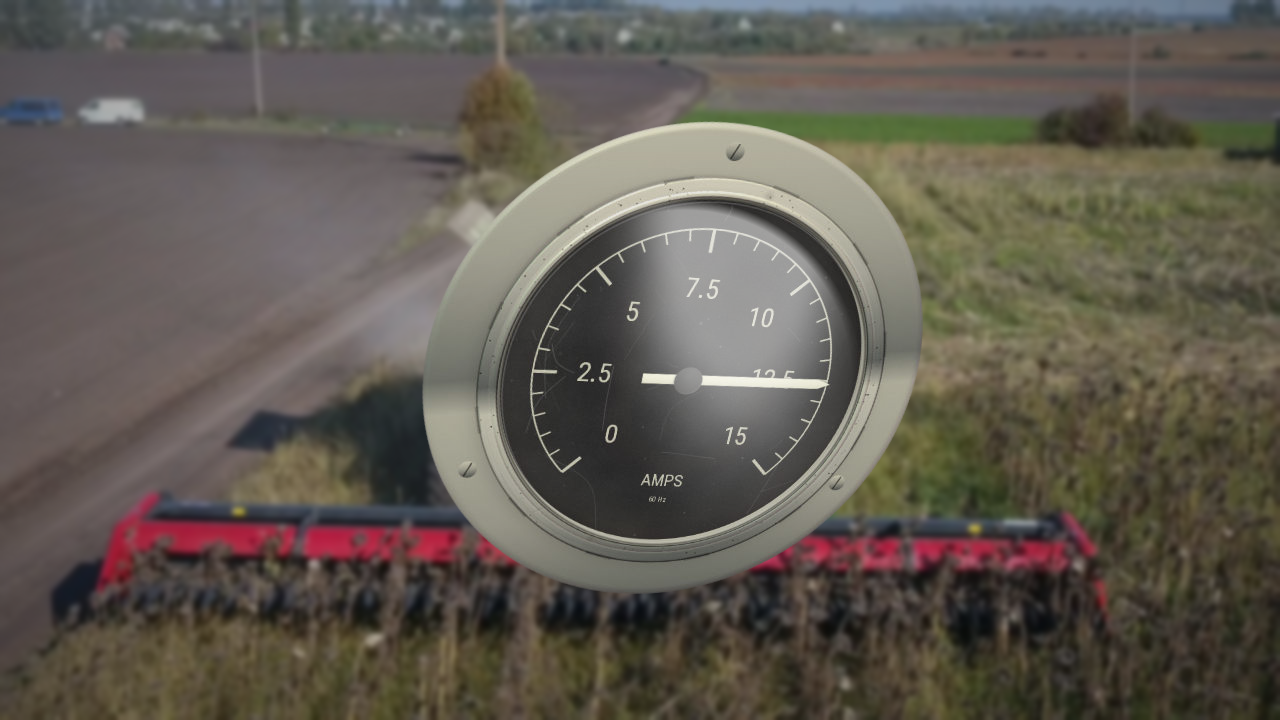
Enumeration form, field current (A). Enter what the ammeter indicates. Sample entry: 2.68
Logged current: 12.5
